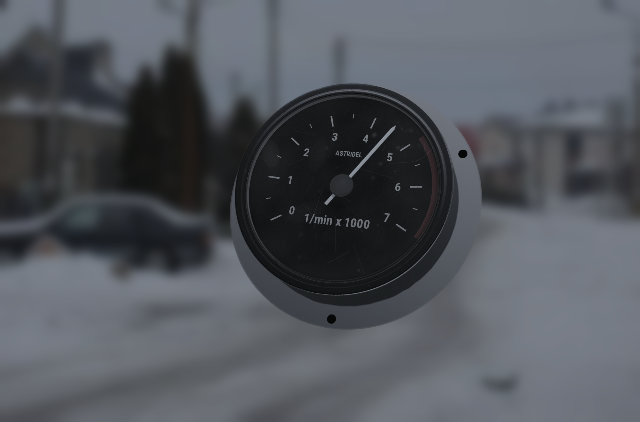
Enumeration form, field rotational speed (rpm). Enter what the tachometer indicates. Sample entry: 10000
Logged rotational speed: 4500
